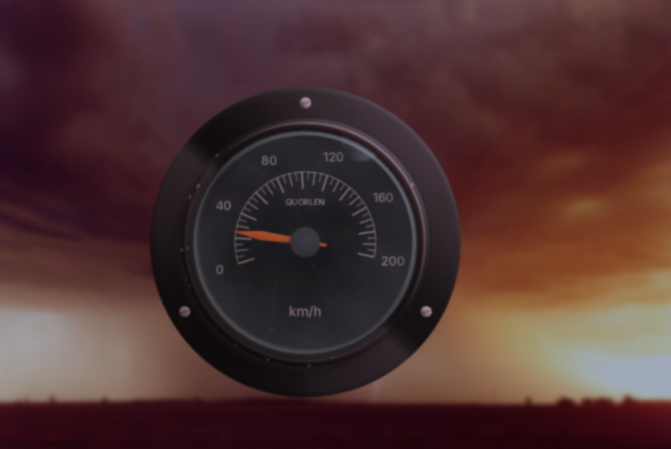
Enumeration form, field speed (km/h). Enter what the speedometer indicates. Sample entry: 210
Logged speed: 25
